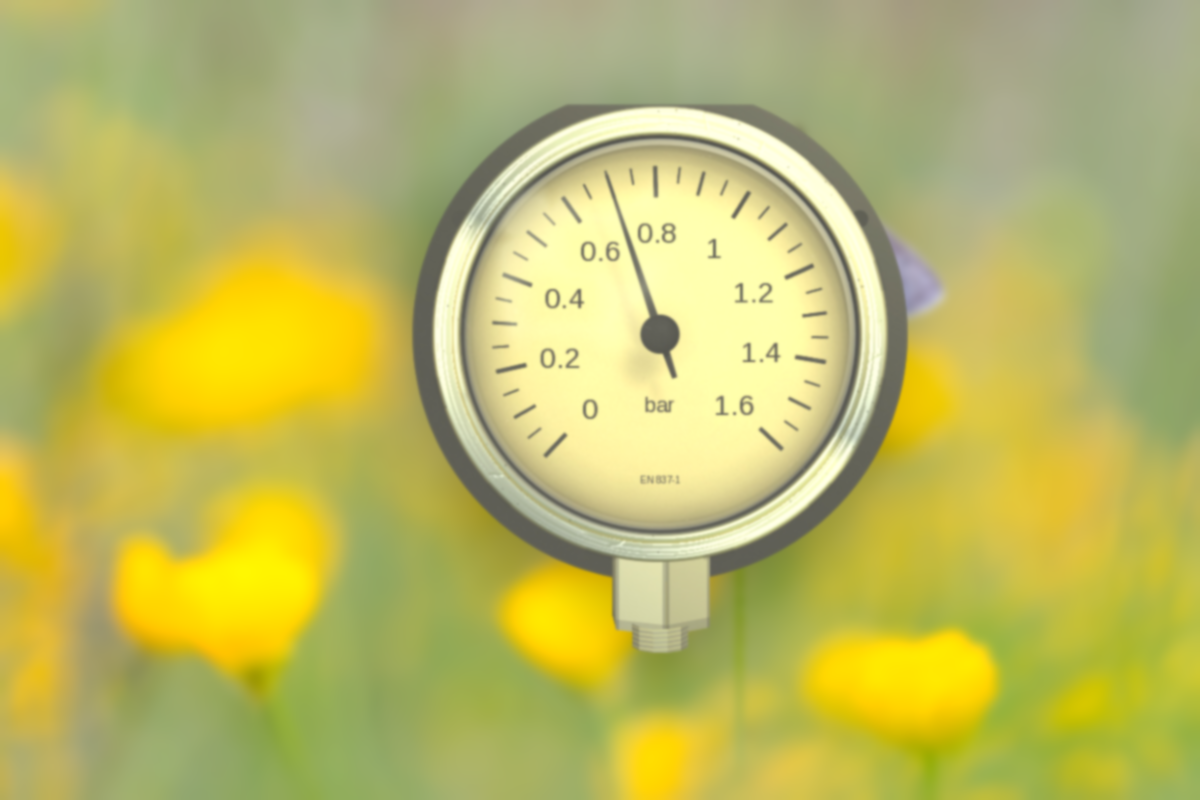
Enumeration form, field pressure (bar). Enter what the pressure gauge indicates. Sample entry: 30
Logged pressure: 0.7
